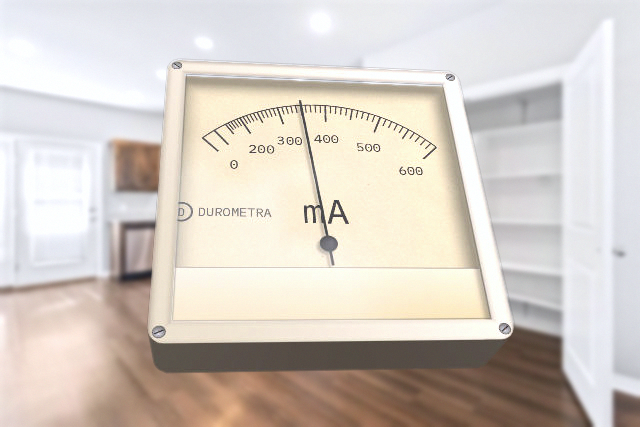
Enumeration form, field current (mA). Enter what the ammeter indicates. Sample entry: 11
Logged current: 350
